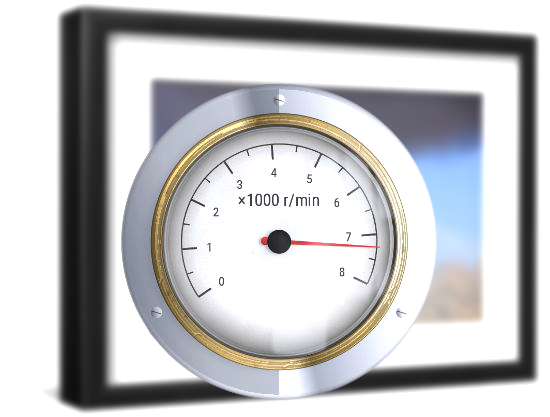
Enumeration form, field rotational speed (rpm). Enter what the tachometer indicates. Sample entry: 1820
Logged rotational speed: 7250
